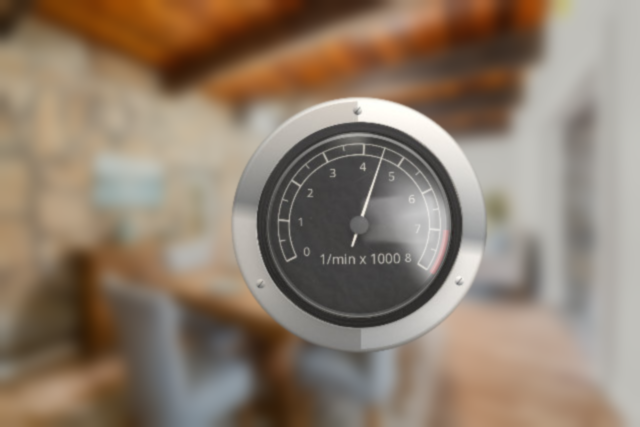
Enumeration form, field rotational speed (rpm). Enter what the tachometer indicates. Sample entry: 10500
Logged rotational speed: 4500
